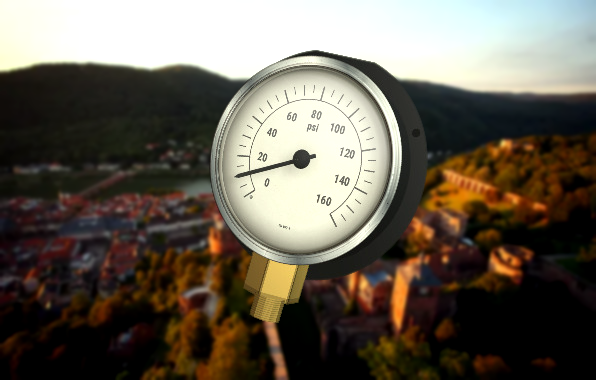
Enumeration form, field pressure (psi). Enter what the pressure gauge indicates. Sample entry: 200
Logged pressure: 10
